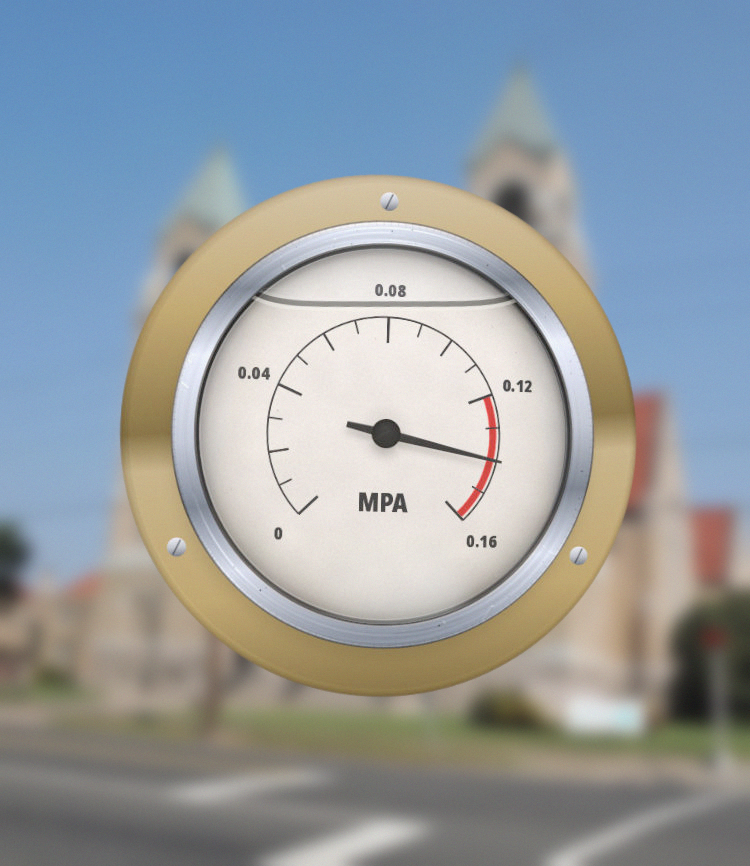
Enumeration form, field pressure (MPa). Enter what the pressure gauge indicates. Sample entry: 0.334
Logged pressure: 0.14
